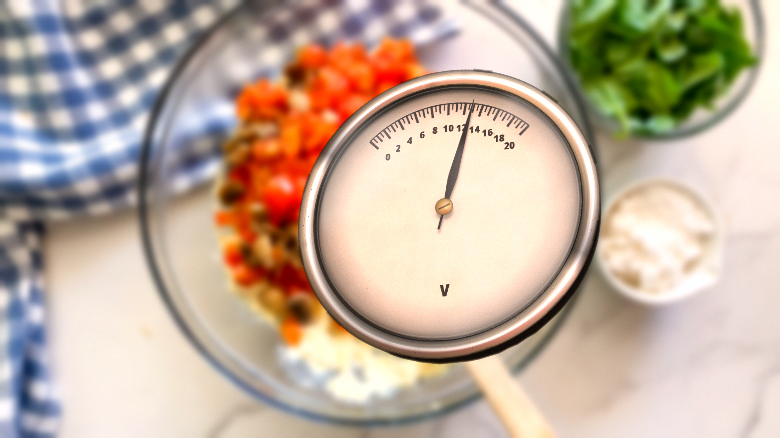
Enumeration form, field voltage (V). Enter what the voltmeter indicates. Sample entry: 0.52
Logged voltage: 13
